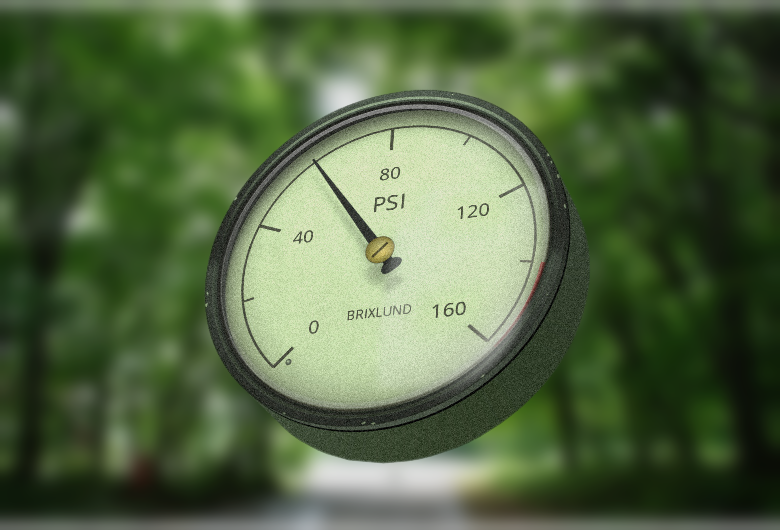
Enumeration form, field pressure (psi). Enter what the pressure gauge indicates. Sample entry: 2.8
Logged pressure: 60
